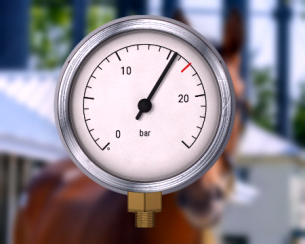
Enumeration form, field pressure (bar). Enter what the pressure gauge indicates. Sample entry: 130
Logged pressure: 15.5
